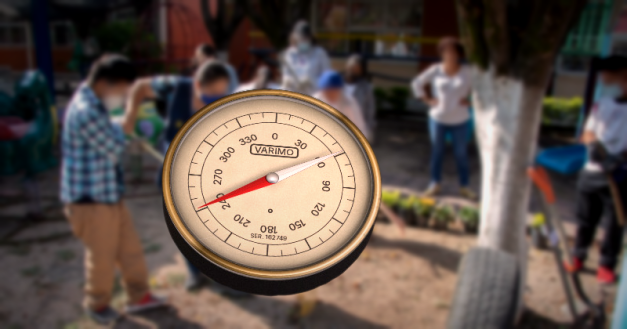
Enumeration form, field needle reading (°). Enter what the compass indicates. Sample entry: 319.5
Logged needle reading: 240
